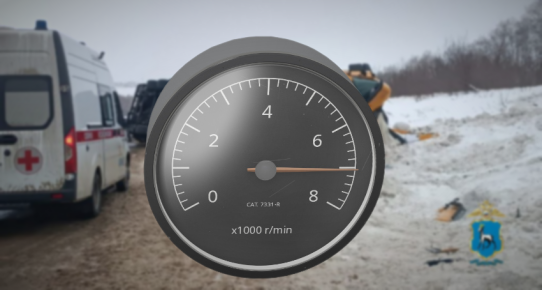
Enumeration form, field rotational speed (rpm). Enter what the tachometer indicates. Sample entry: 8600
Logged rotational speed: 7000
